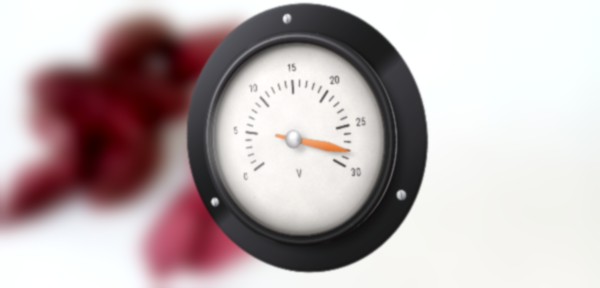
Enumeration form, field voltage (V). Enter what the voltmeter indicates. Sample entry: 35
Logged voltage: 28
